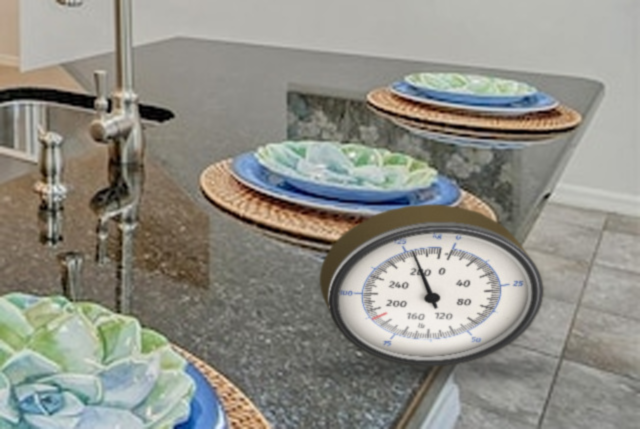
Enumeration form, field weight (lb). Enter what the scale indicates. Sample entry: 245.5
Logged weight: 280
